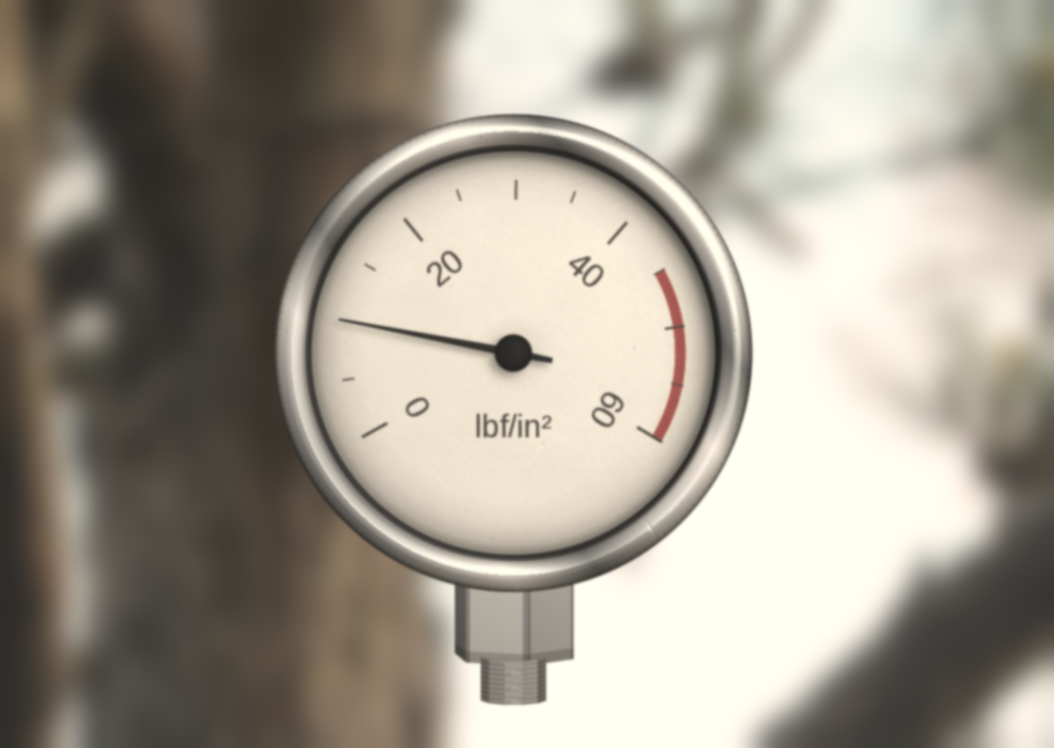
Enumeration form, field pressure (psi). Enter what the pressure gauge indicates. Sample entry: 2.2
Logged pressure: 10
